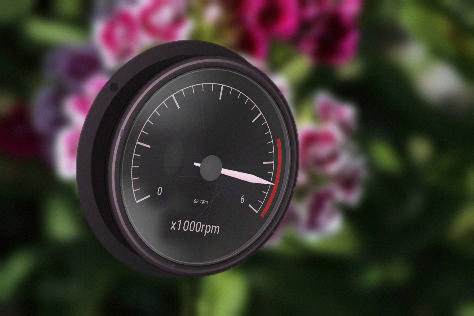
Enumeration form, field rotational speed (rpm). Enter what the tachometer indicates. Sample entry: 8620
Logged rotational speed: 5400
